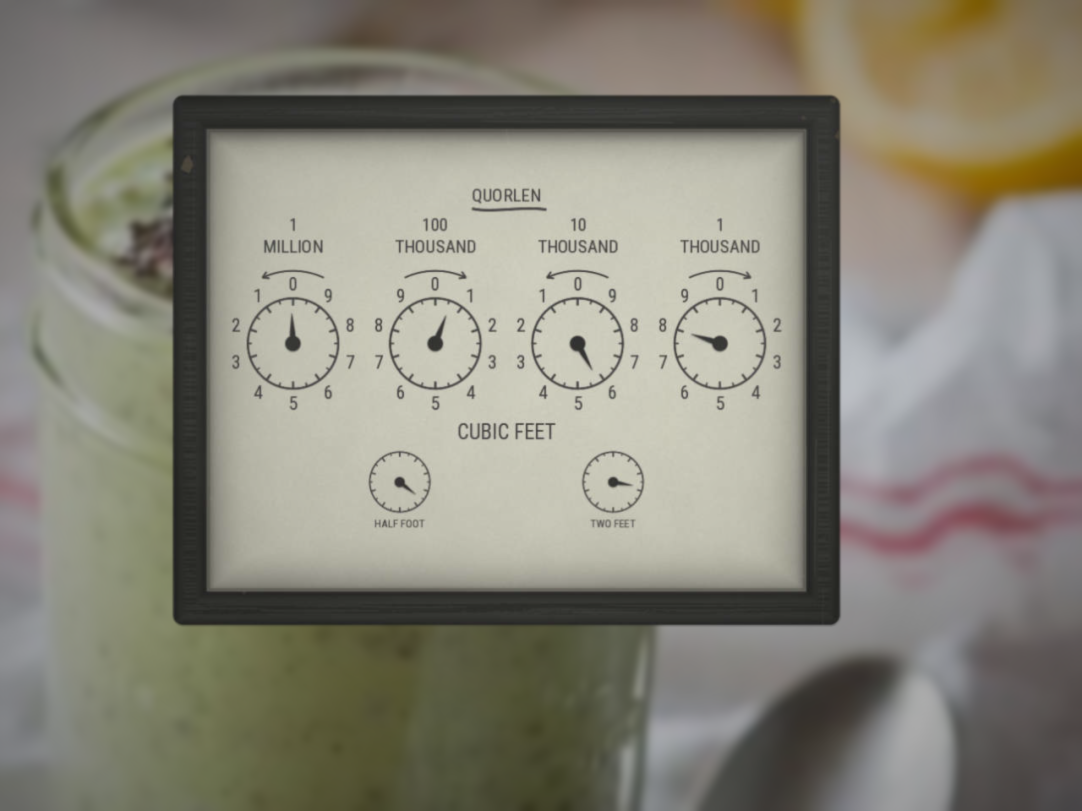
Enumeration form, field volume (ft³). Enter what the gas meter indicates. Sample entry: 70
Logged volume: 5800
